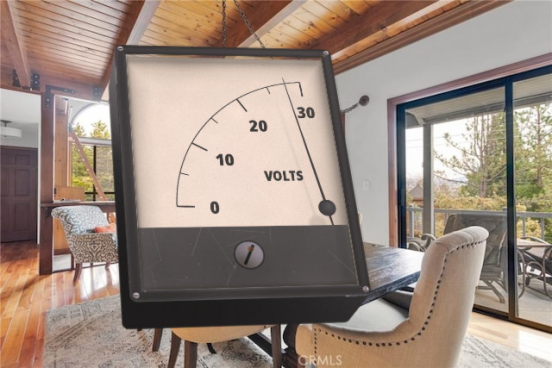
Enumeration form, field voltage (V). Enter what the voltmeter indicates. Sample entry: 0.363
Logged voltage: 27.5
